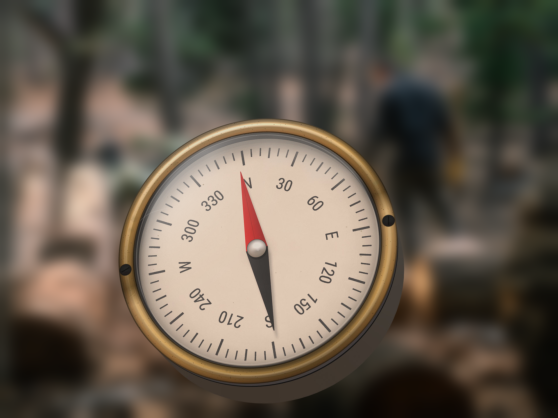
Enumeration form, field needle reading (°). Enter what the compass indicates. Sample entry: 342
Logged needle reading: 357.5
